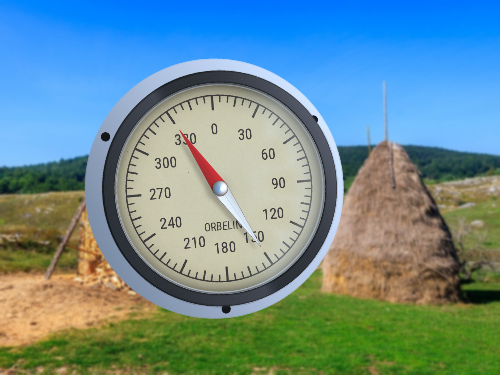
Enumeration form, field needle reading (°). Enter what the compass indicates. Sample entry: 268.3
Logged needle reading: 330
